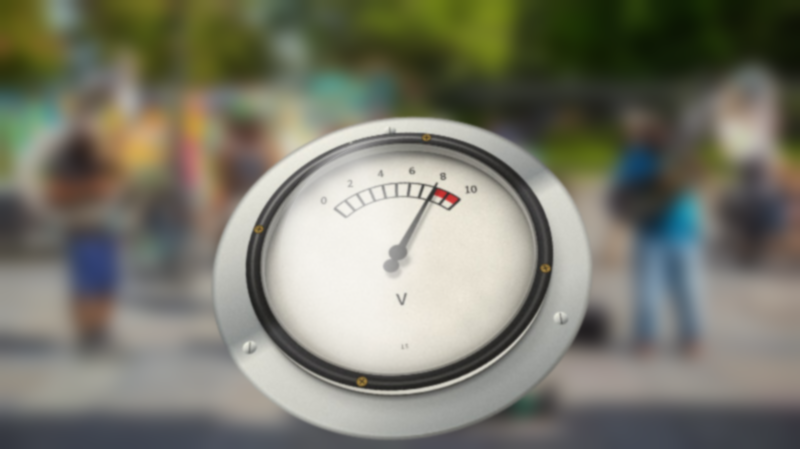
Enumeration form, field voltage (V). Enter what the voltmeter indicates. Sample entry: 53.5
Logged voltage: 8
